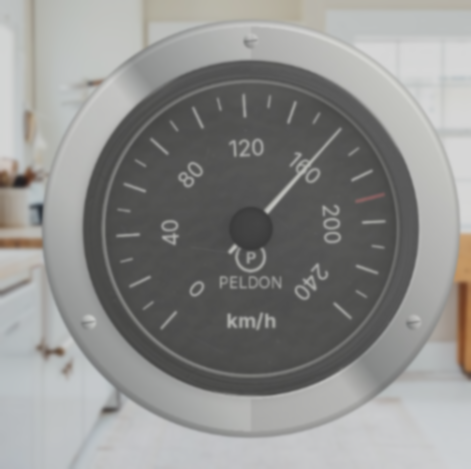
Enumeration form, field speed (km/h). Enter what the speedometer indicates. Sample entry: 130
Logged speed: 160
